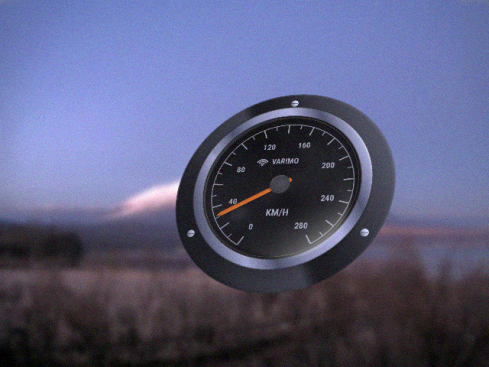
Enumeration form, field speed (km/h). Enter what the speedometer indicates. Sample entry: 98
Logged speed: 30
